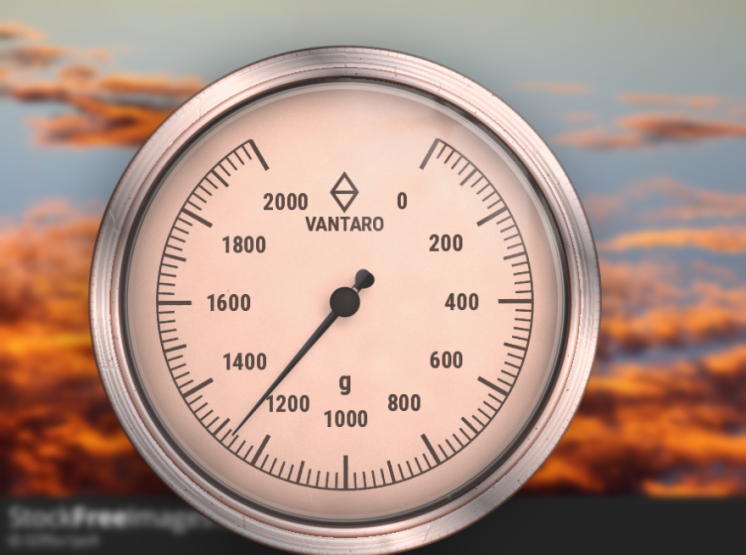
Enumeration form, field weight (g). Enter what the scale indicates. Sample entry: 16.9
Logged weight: 1270
